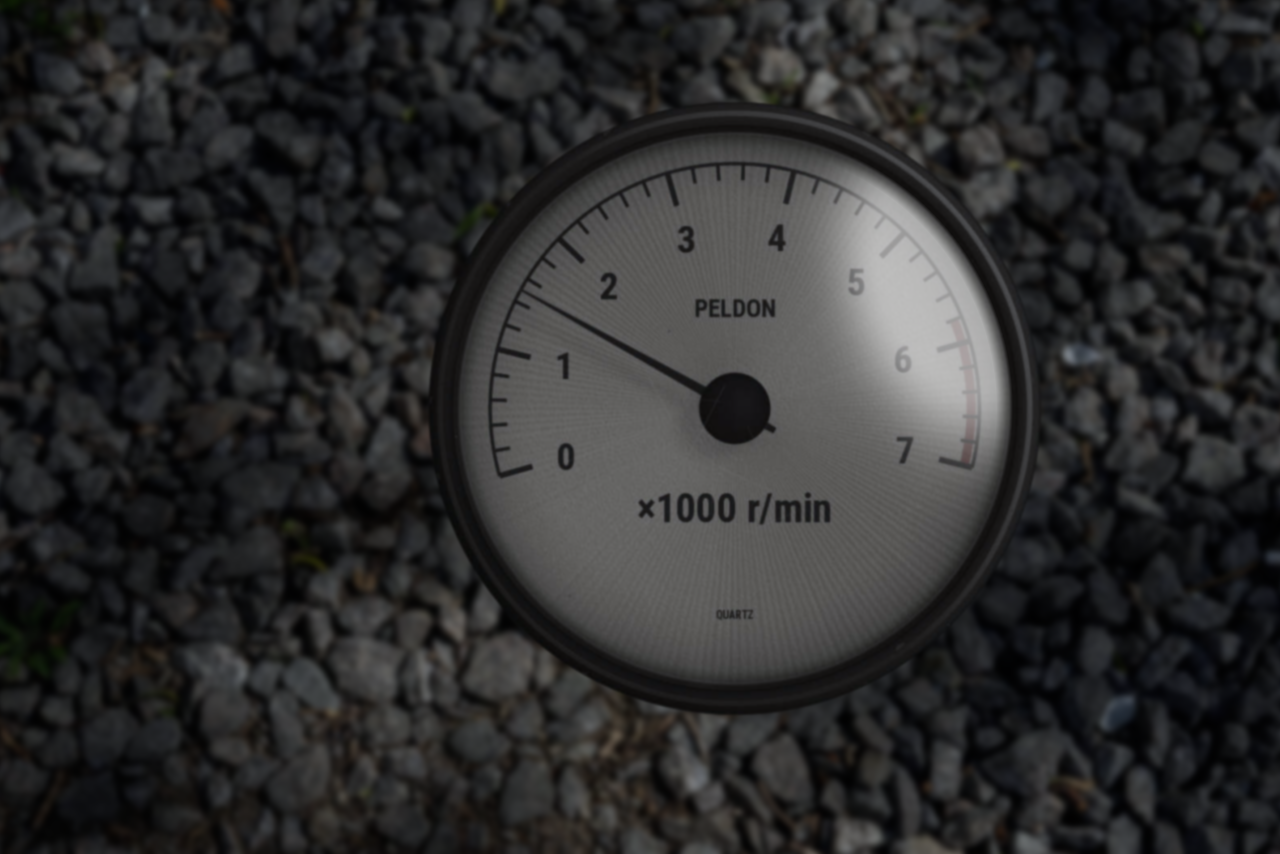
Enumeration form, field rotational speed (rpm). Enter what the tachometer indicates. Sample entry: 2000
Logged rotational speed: 1500
